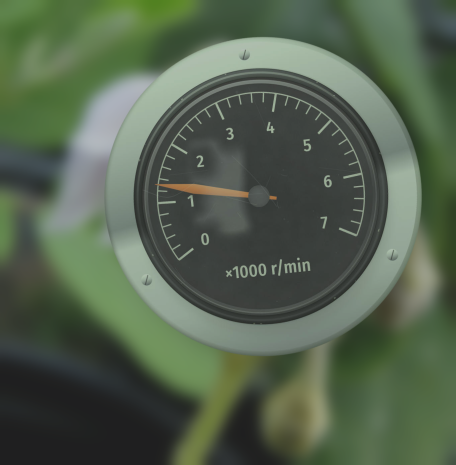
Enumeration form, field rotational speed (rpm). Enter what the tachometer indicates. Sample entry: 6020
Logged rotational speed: 1300
